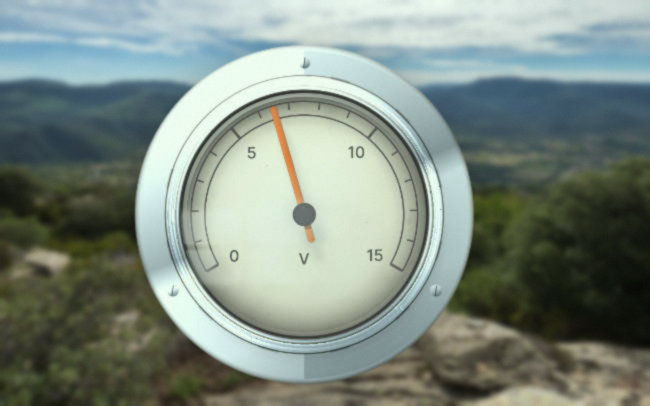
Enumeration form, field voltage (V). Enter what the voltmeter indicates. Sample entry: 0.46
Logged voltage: 6.5
